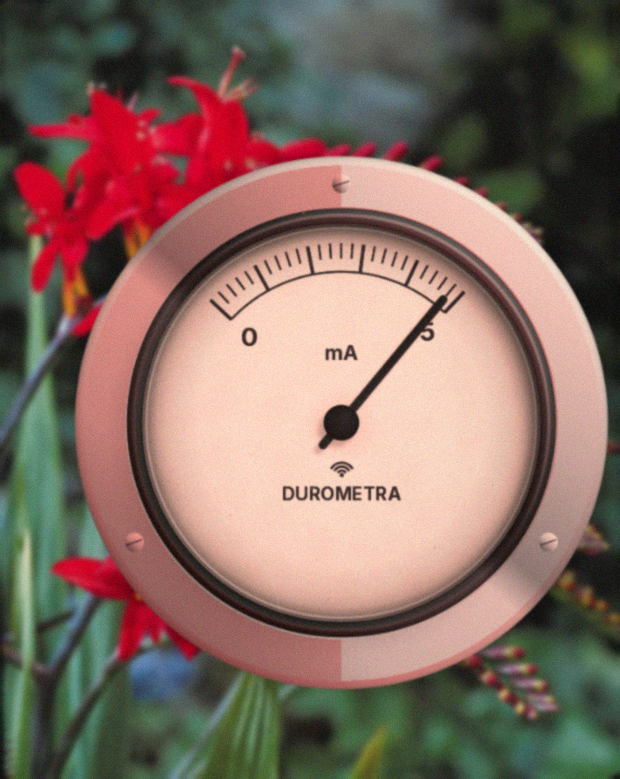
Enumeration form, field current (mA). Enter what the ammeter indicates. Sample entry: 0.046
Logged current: 4.8
